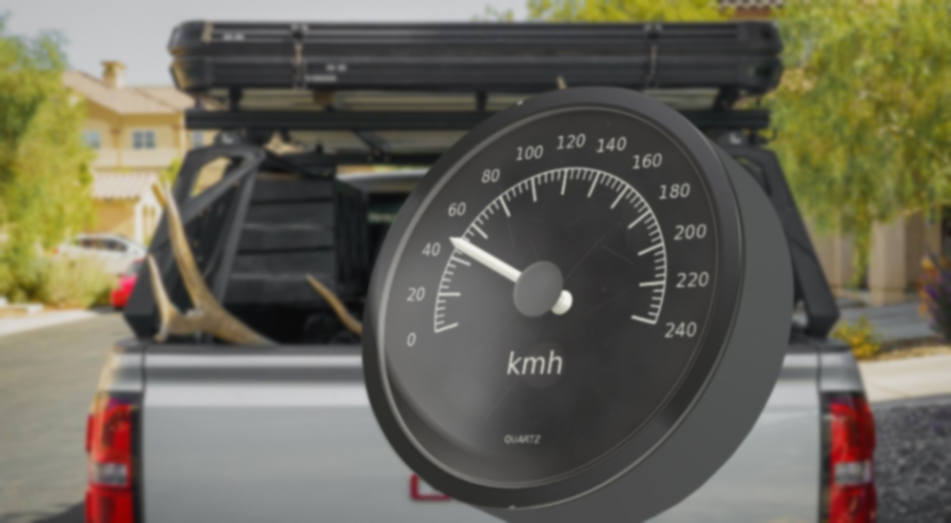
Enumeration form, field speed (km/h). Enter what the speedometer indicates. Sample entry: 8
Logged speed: 48
